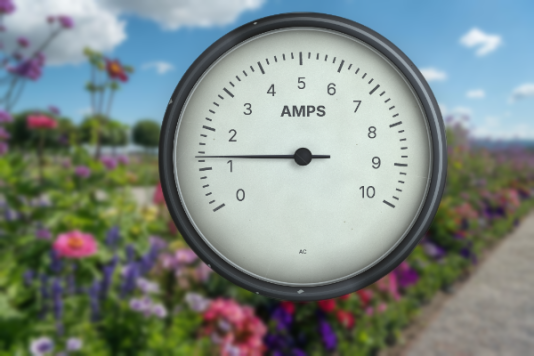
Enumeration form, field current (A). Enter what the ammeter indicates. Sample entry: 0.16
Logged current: 1.3
